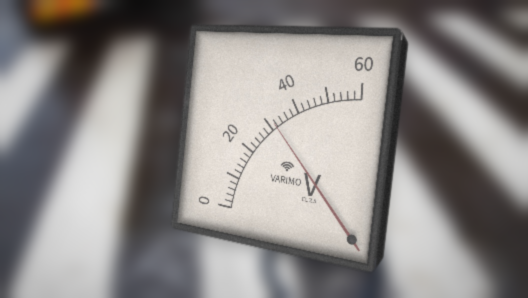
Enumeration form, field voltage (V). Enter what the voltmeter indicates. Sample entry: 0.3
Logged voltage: 32
